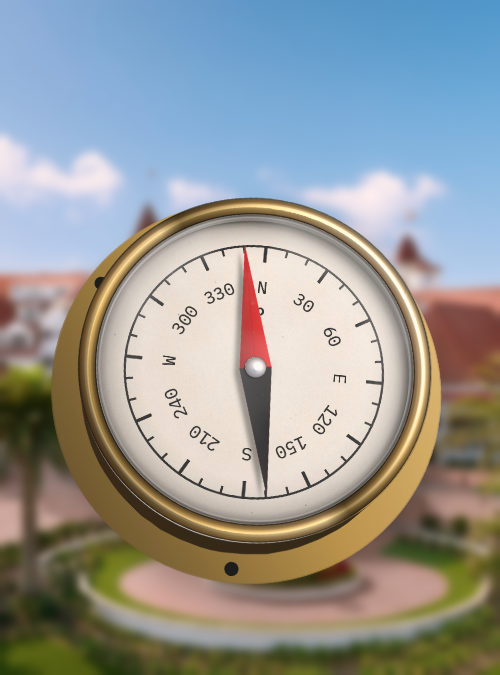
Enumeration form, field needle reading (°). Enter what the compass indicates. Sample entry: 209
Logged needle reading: 350
